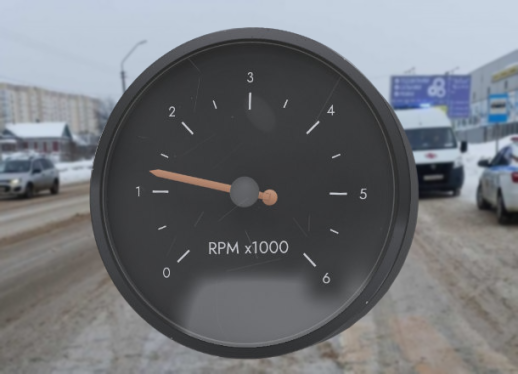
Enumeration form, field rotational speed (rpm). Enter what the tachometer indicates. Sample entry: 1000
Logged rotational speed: 1250
